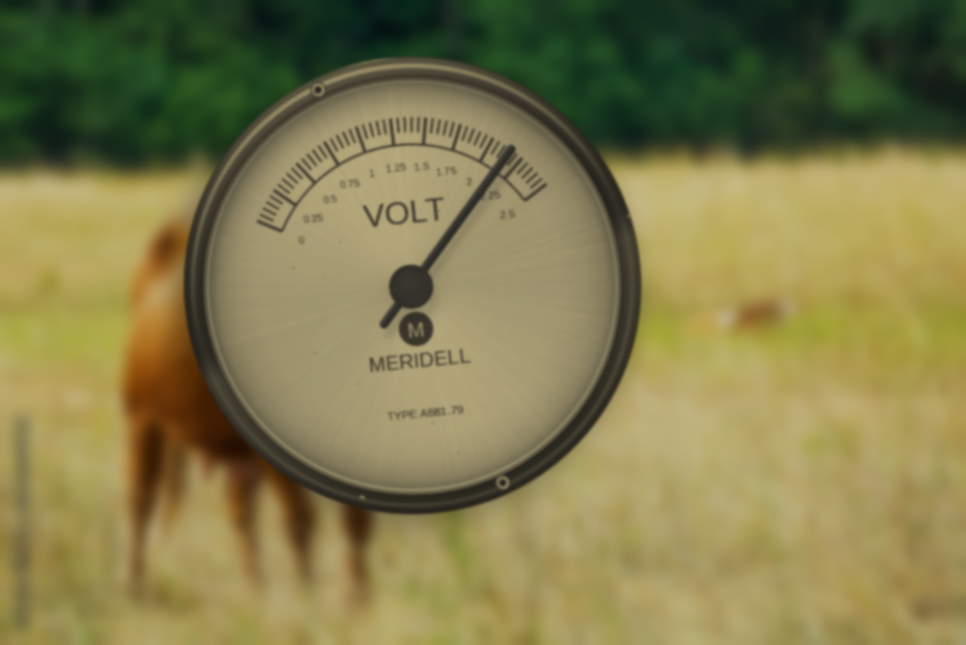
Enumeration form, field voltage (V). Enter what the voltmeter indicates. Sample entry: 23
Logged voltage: 2.15
